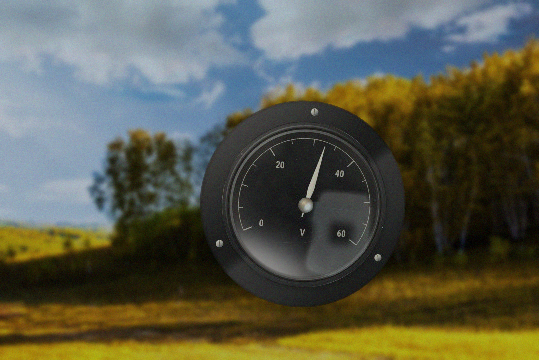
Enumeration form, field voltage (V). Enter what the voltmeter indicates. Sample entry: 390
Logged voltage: 32.5
